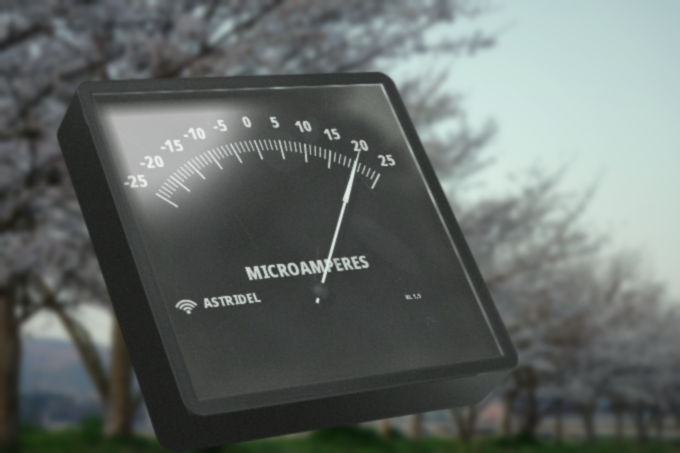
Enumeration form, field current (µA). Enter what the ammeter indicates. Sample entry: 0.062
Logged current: 20
